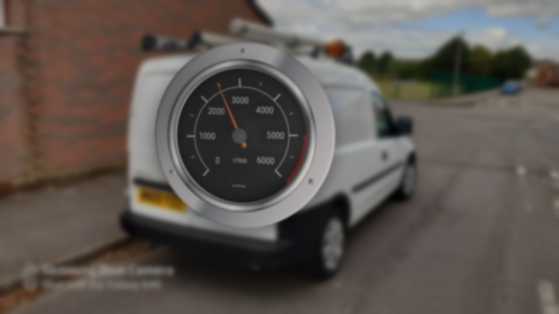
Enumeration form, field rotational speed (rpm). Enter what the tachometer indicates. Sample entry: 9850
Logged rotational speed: 2500
